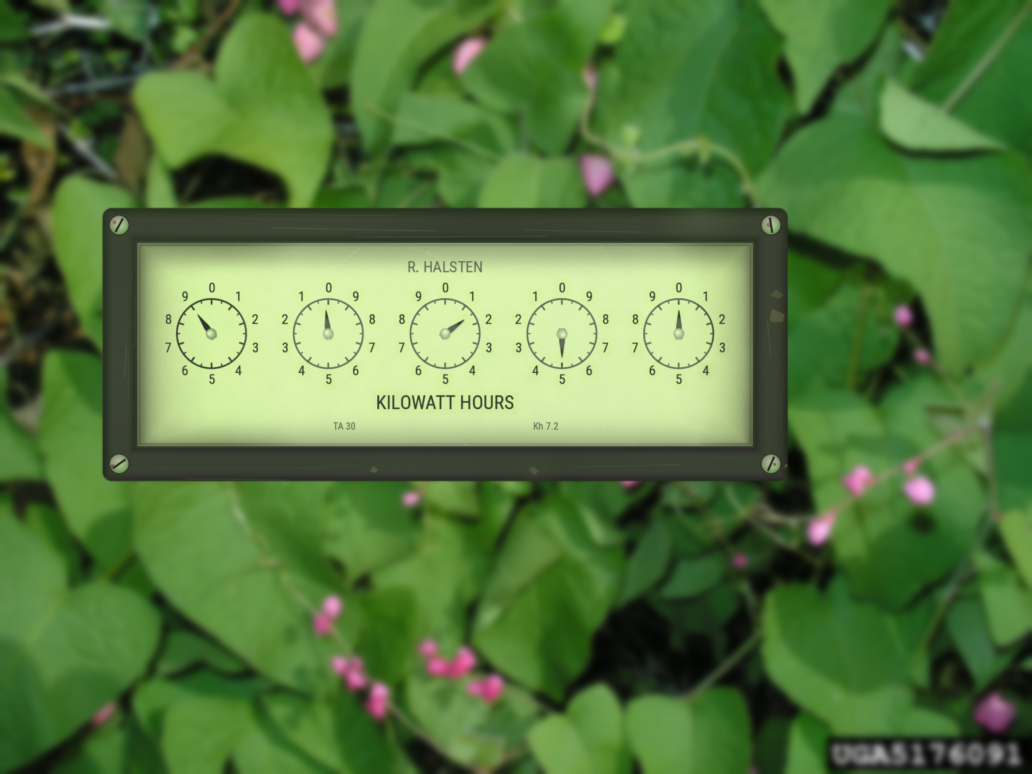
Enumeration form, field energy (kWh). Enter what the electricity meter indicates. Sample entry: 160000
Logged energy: 90150
